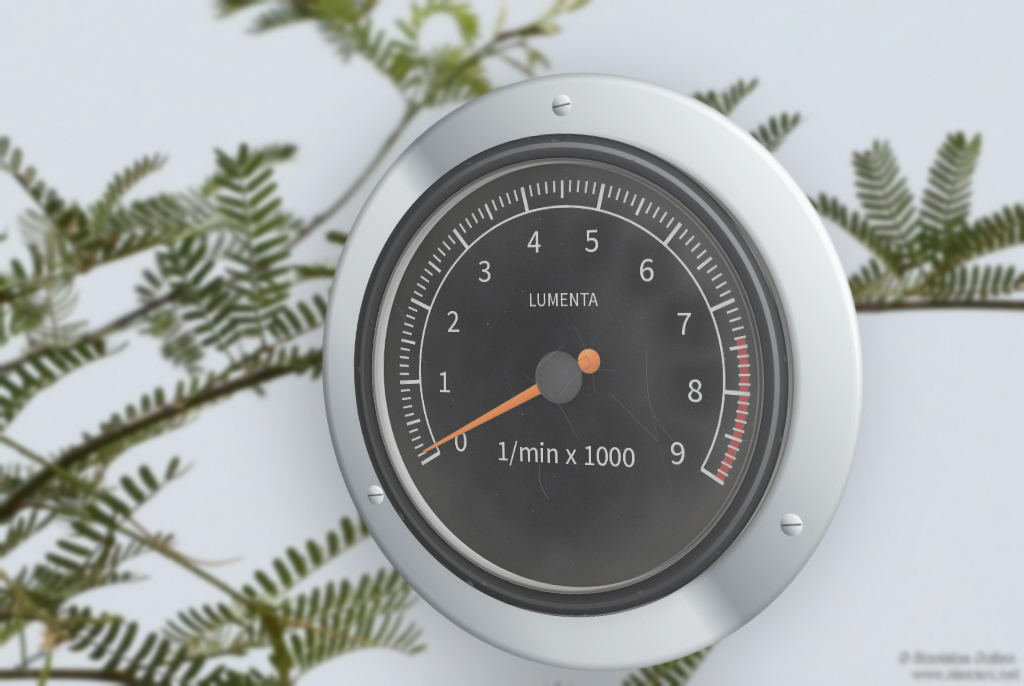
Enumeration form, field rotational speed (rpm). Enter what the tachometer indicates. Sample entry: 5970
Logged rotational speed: 100
